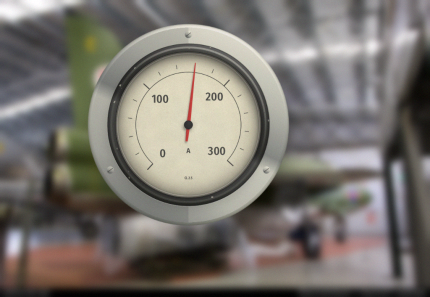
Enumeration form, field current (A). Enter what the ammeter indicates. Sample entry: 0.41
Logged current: 160
